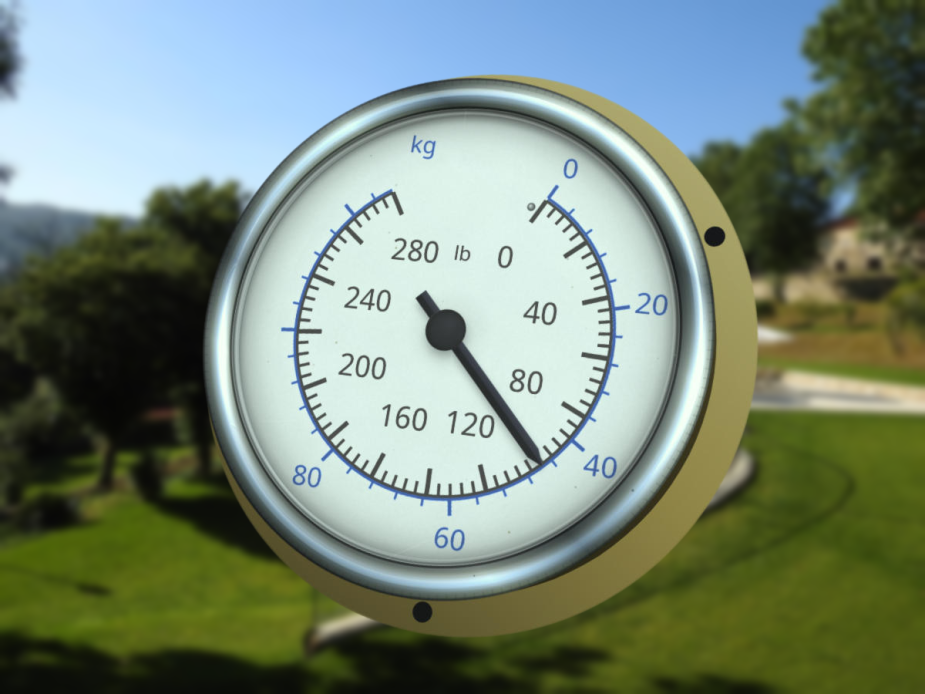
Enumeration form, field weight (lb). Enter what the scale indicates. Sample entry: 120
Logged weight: 100
